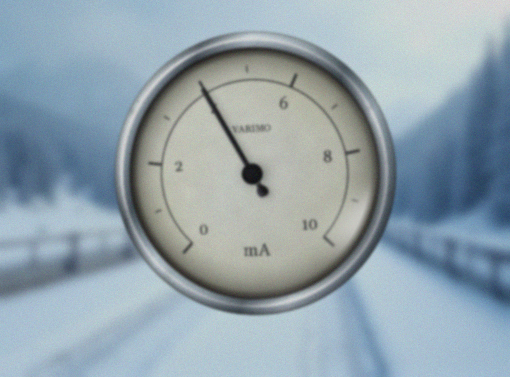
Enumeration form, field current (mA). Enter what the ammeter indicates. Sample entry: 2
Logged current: 4
